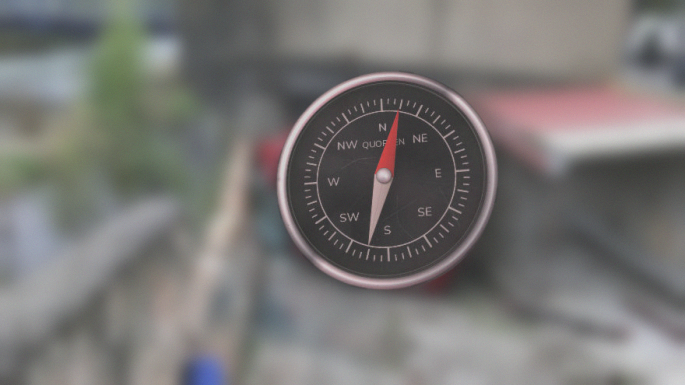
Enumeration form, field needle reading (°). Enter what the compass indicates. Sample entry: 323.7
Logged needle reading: 15
